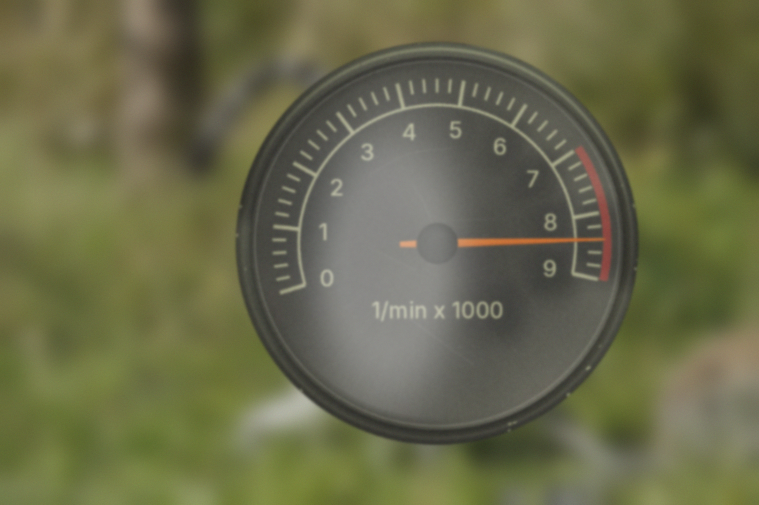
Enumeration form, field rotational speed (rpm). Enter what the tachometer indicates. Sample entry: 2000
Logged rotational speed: 8400
